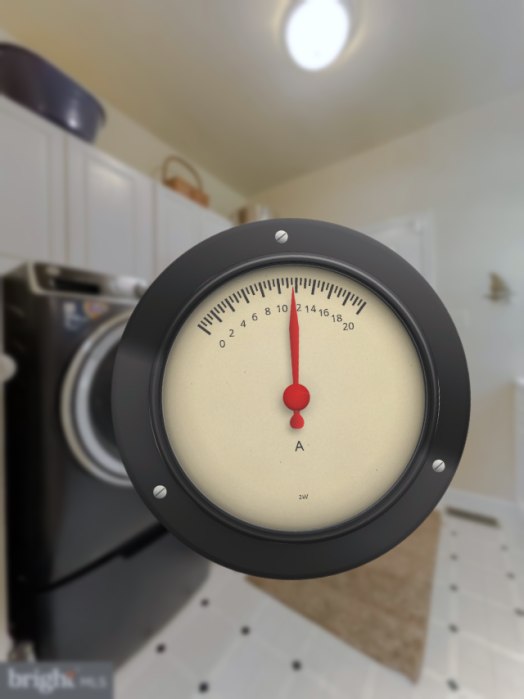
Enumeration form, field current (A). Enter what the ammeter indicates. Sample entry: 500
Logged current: 11.5
